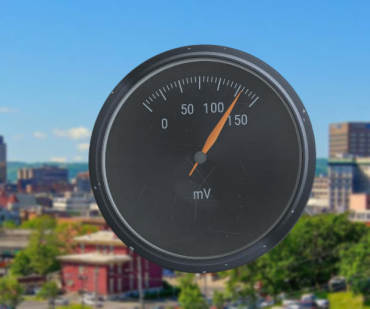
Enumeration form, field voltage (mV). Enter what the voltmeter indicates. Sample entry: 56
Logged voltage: 130
